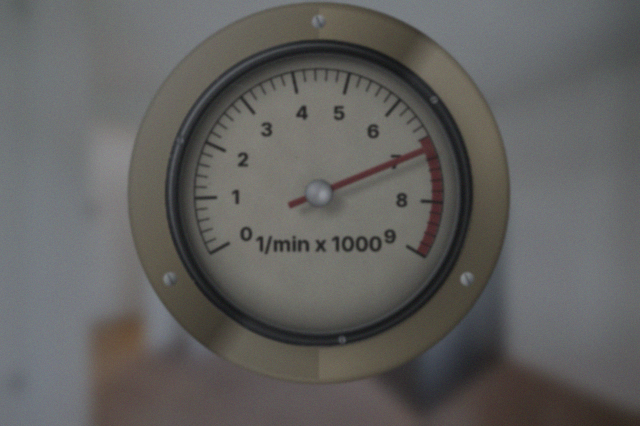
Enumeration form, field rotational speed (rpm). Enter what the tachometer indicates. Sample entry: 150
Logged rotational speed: 7000
